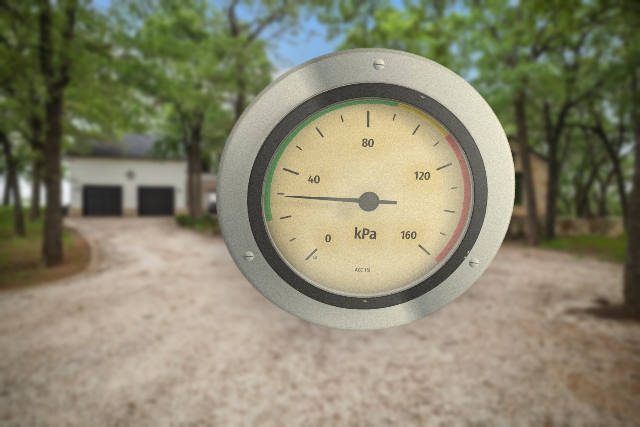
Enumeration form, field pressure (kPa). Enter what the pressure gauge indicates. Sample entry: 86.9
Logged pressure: 30
